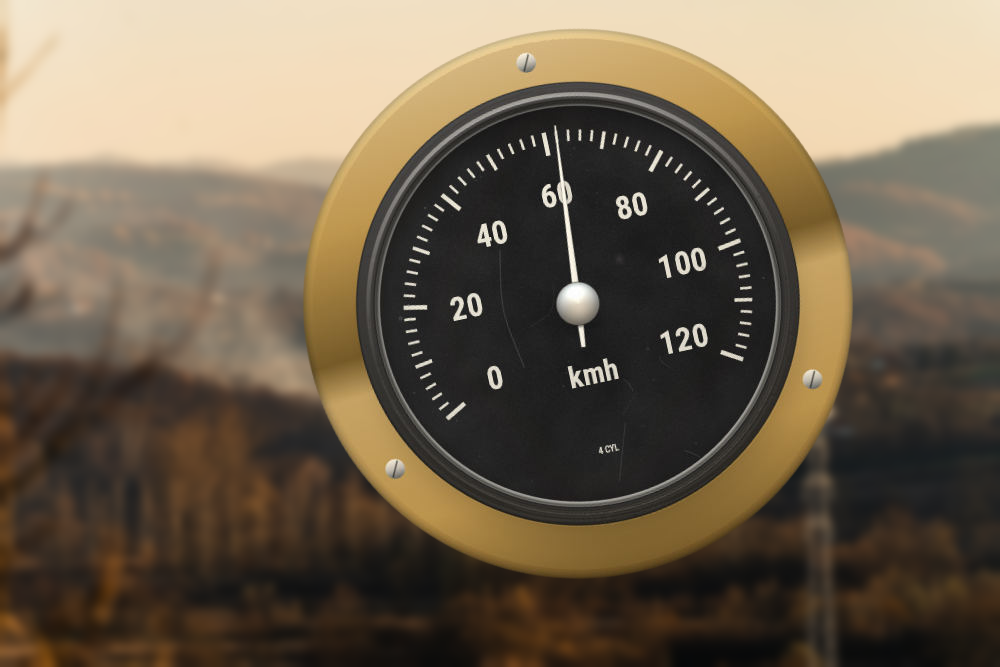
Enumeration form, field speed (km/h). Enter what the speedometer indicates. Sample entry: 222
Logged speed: 62
